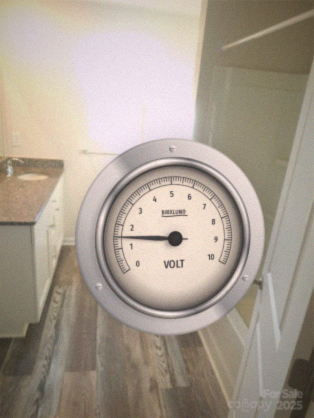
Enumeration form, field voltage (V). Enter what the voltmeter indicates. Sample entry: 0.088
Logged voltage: 1.5
